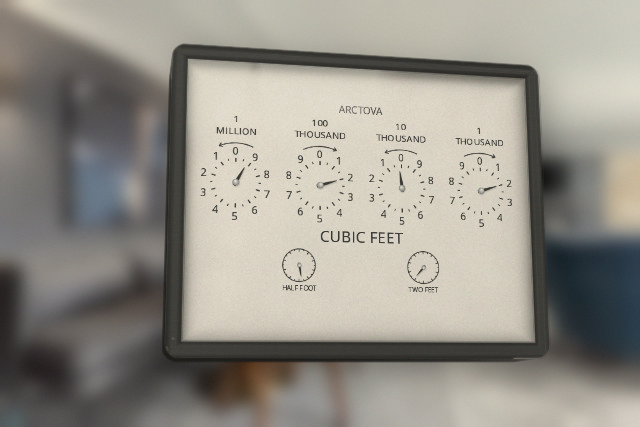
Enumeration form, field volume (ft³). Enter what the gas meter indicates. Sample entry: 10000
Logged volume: 920200
